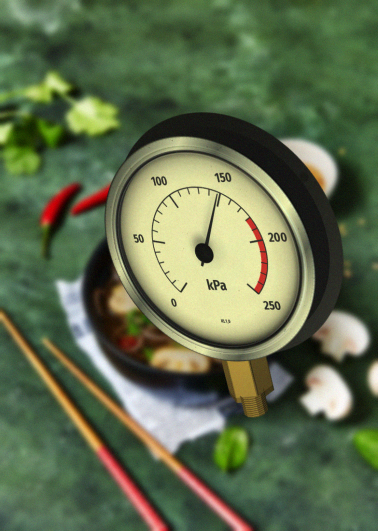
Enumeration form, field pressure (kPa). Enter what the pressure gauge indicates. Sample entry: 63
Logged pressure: 150
